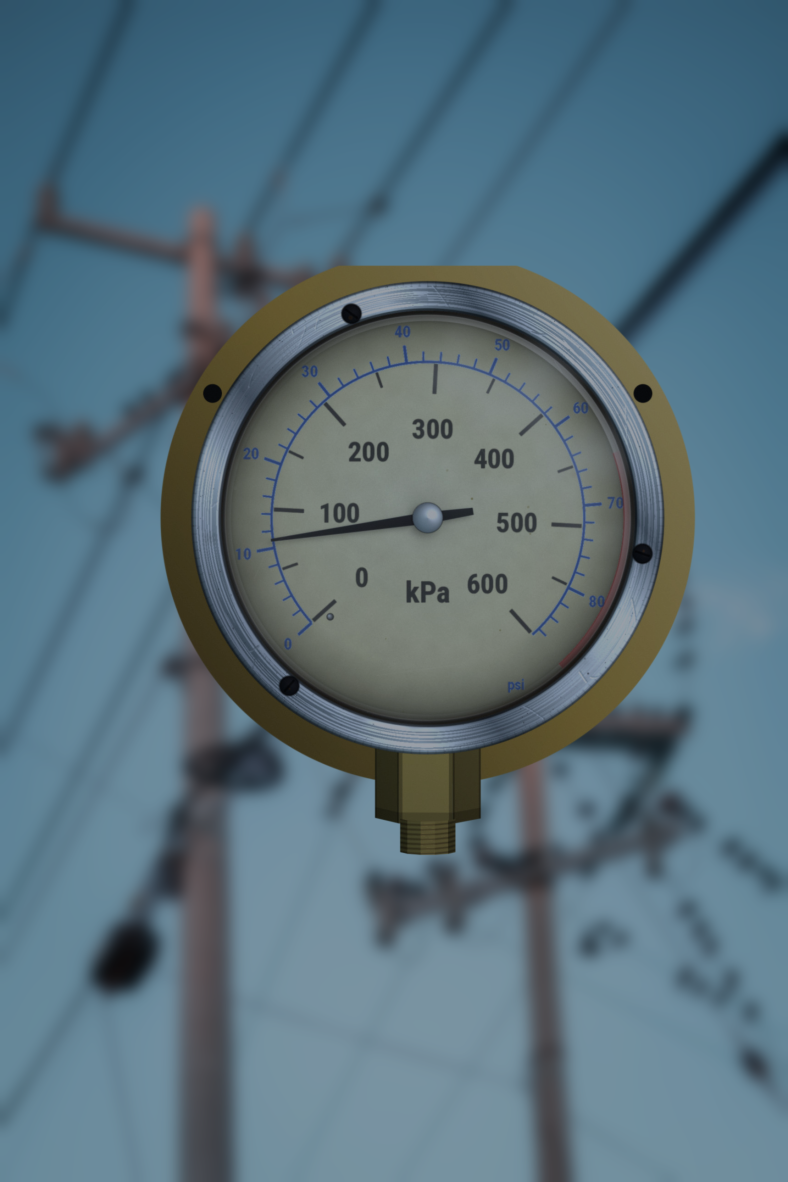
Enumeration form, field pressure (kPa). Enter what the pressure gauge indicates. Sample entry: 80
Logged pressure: 75
